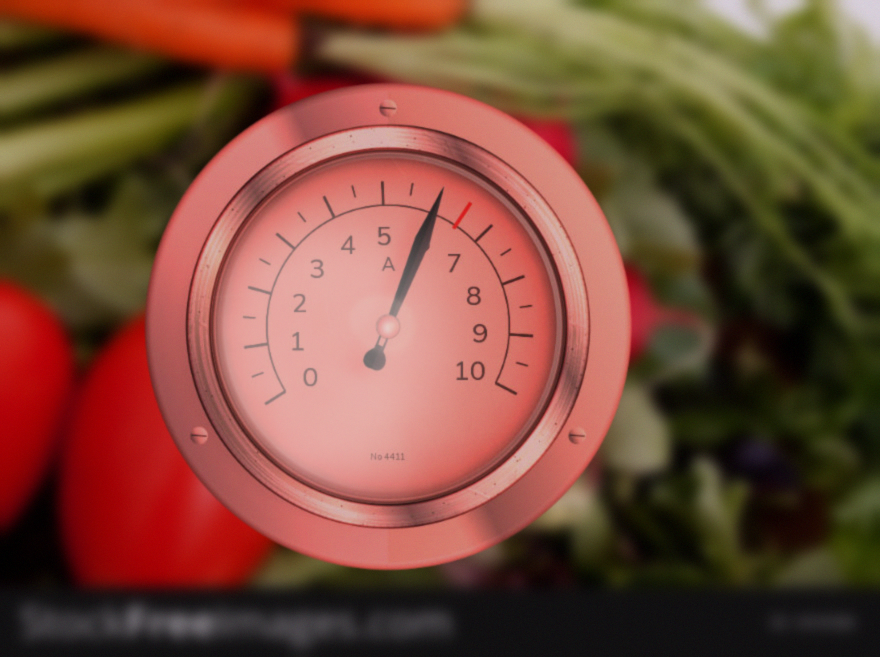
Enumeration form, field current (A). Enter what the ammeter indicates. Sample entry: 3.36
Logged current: 6
